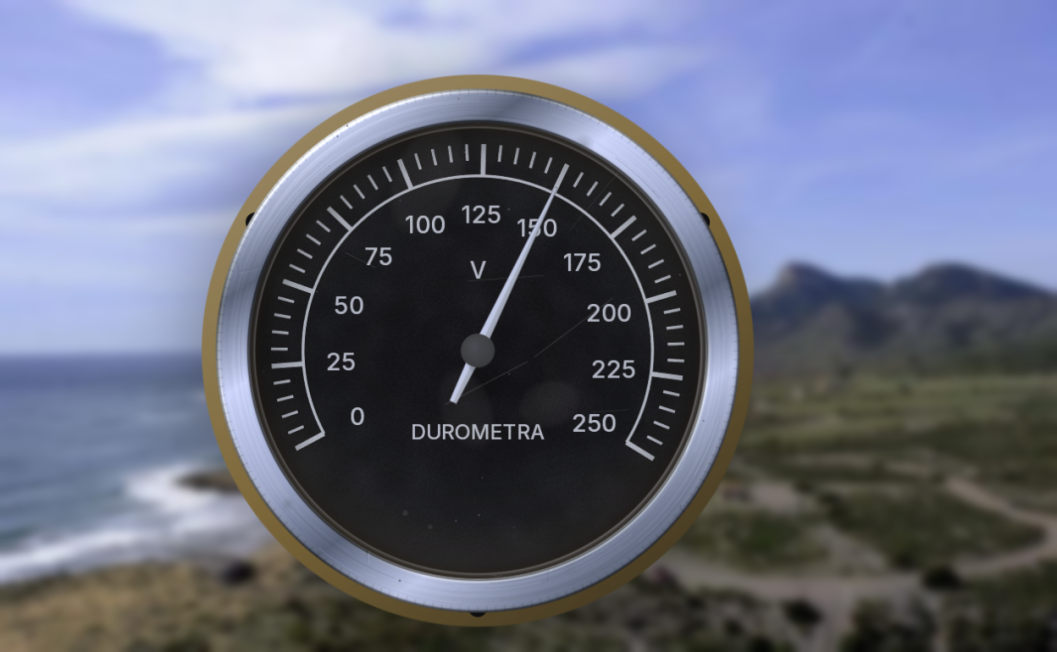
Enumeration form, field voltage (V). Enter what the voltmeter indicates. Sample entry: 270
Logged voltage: 150
